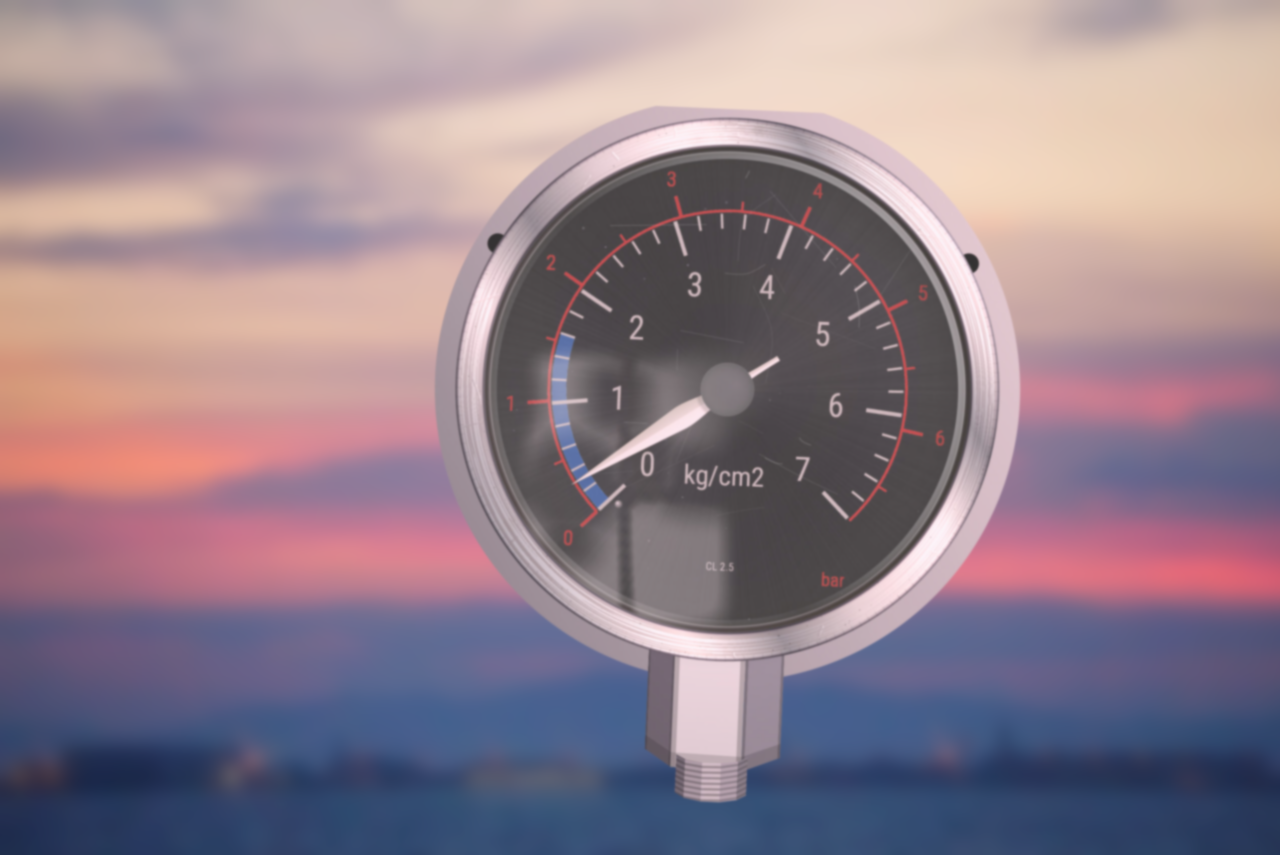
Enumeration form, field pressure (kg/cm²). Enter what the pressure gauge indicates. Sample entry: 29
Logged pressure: 0.3
